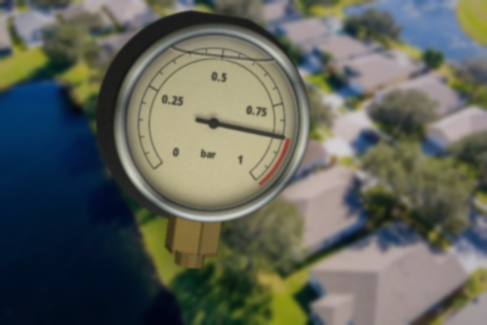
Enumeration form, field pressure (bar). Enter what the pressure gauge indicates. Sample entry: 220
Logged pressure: 0.85
